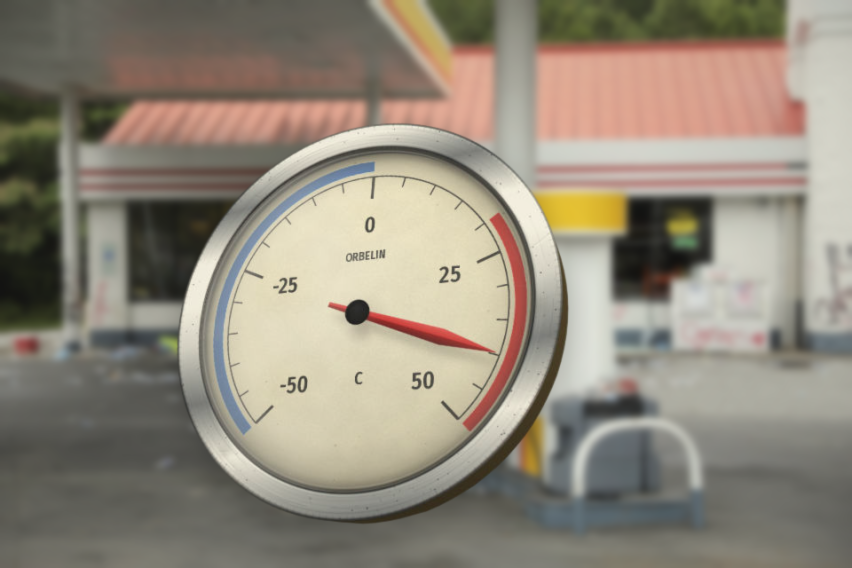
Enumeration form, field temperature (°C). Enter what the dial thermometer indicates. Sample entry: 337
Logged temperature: 40
